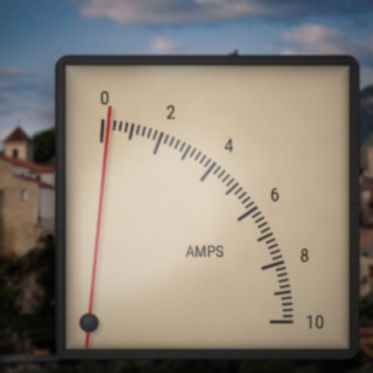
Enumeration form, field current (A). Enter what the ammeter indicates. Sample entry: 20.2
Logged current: 0.2
